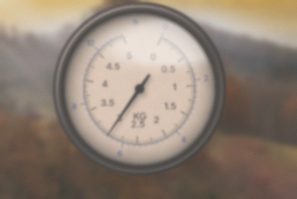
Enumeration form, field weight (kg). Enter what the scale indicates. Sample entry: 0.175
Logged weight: 3
